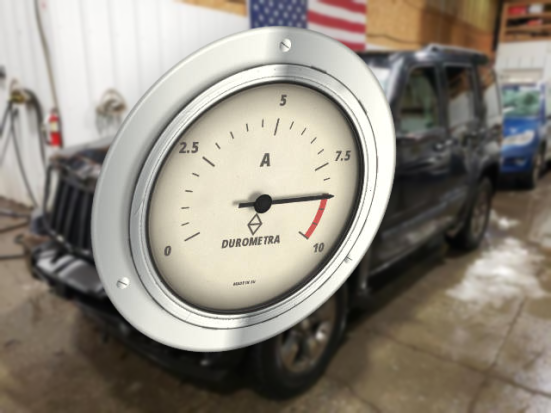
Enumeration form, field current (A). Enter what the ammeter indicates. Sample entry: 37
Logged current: 8.5
